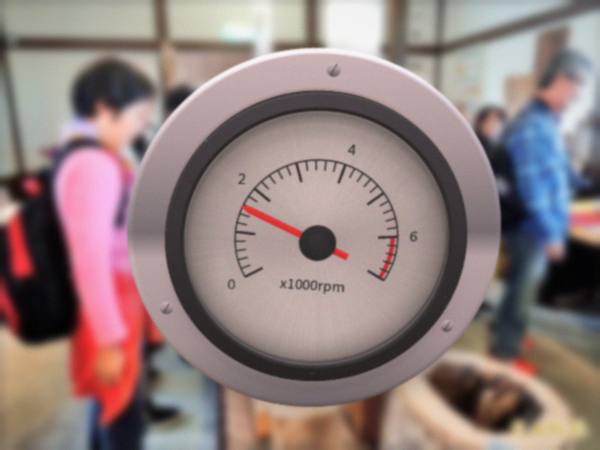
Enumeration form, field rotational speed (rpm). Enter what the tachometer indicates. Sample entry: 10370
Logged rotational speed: 1600
